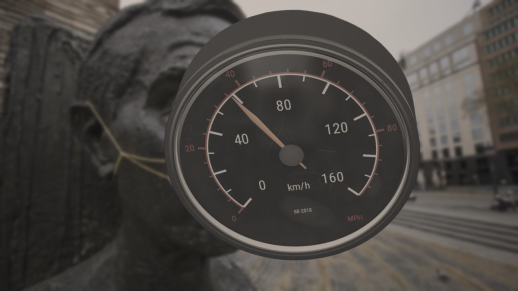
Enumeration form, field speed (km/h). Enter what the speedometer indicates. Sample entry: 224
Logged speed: 60
